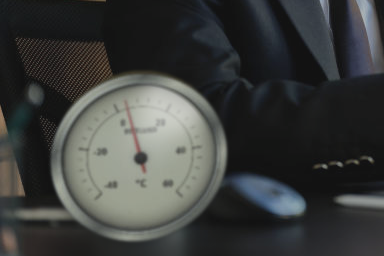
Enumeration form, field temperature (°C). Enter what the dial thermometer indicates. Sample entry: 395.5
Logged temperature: 4
